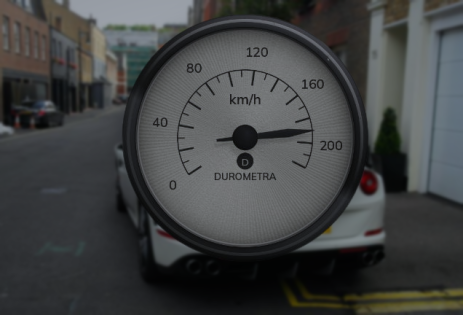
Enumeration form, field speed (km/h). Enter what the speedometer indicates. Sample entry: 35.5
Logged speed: 190
